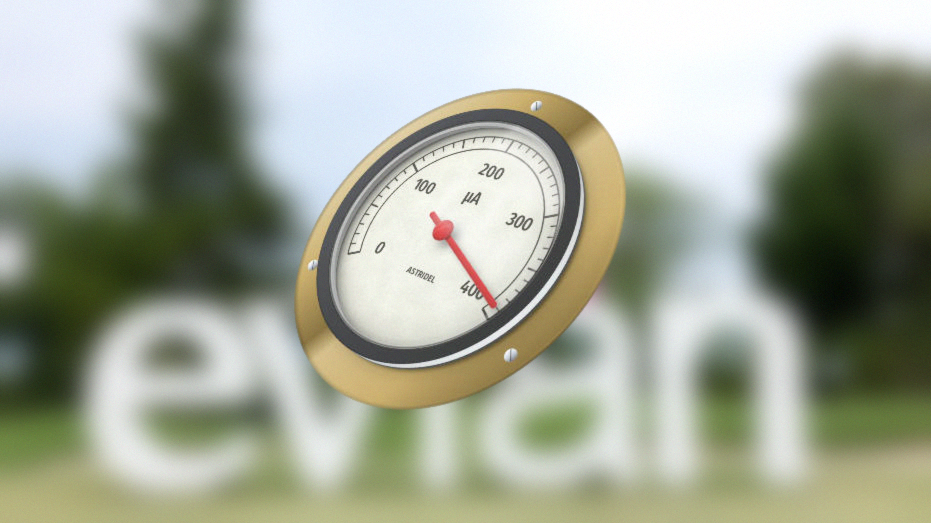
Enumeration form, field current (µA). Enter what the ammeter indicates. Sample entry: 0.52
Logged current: 390
